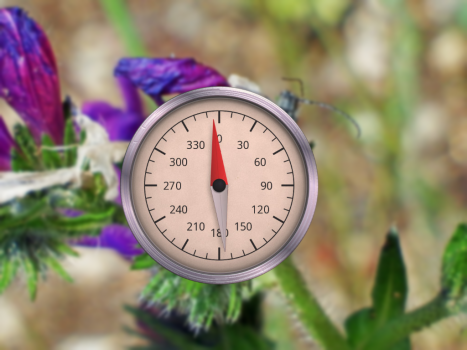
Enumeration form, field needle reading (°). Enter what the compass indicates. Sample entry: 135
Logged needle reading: 355
